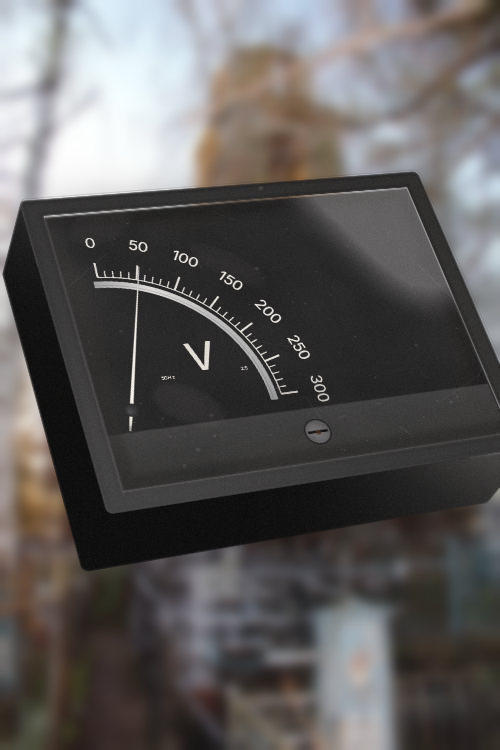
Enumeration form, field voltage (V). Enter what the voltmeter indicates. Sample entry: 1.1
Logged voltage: 50
